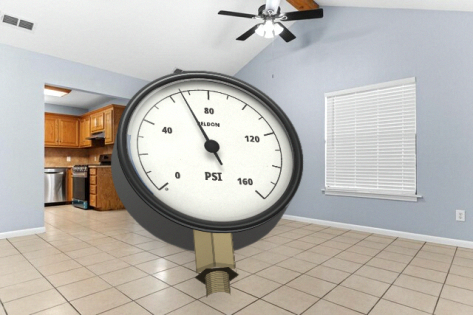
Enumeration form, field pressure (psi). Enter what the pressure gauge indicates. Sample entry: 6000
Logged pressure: 65
